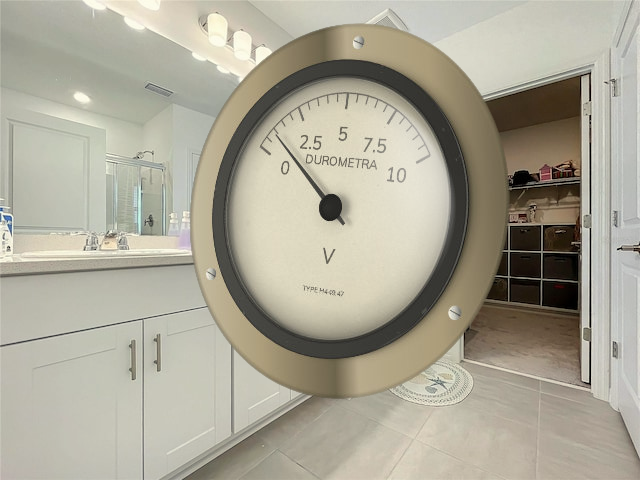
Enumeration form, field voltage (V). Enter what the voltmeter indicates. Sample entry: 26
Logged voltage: 1
